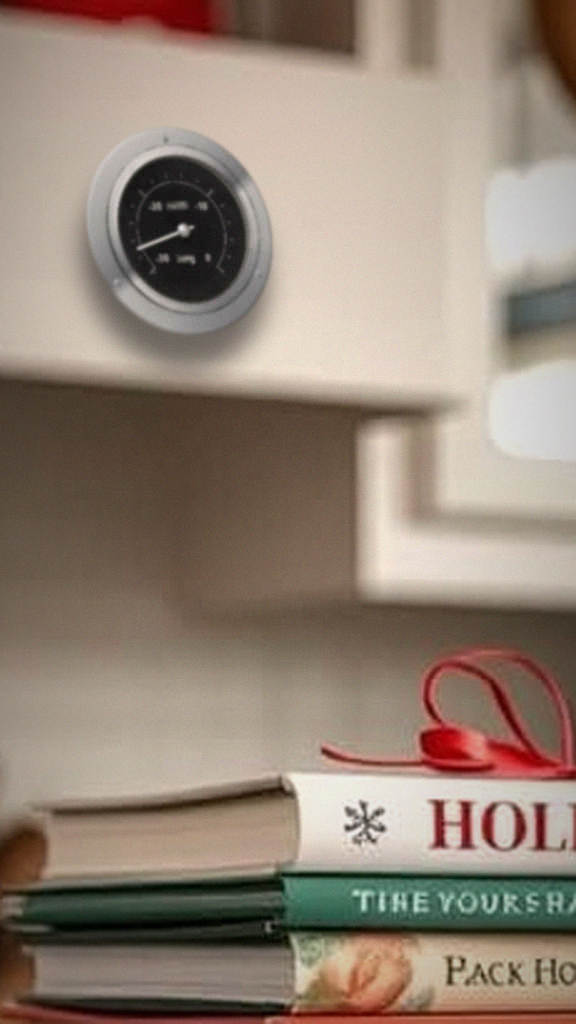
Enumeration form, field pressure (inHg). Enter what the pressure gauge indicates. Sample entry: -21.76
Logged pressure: -27
